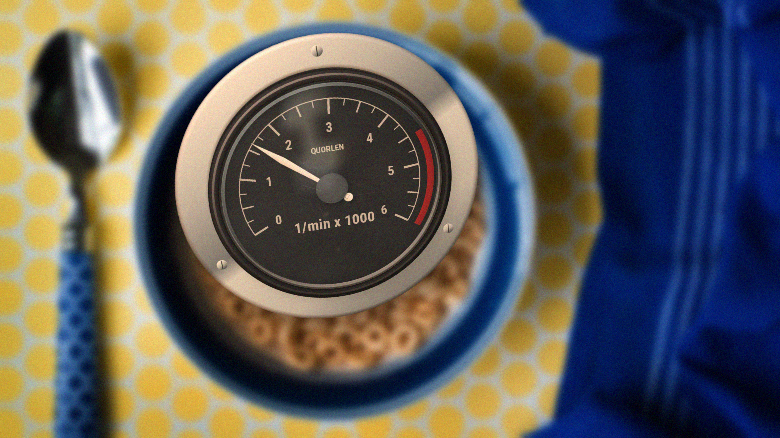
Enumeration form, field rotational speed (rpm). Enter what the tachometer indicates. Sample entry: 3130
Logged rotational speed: 1625
